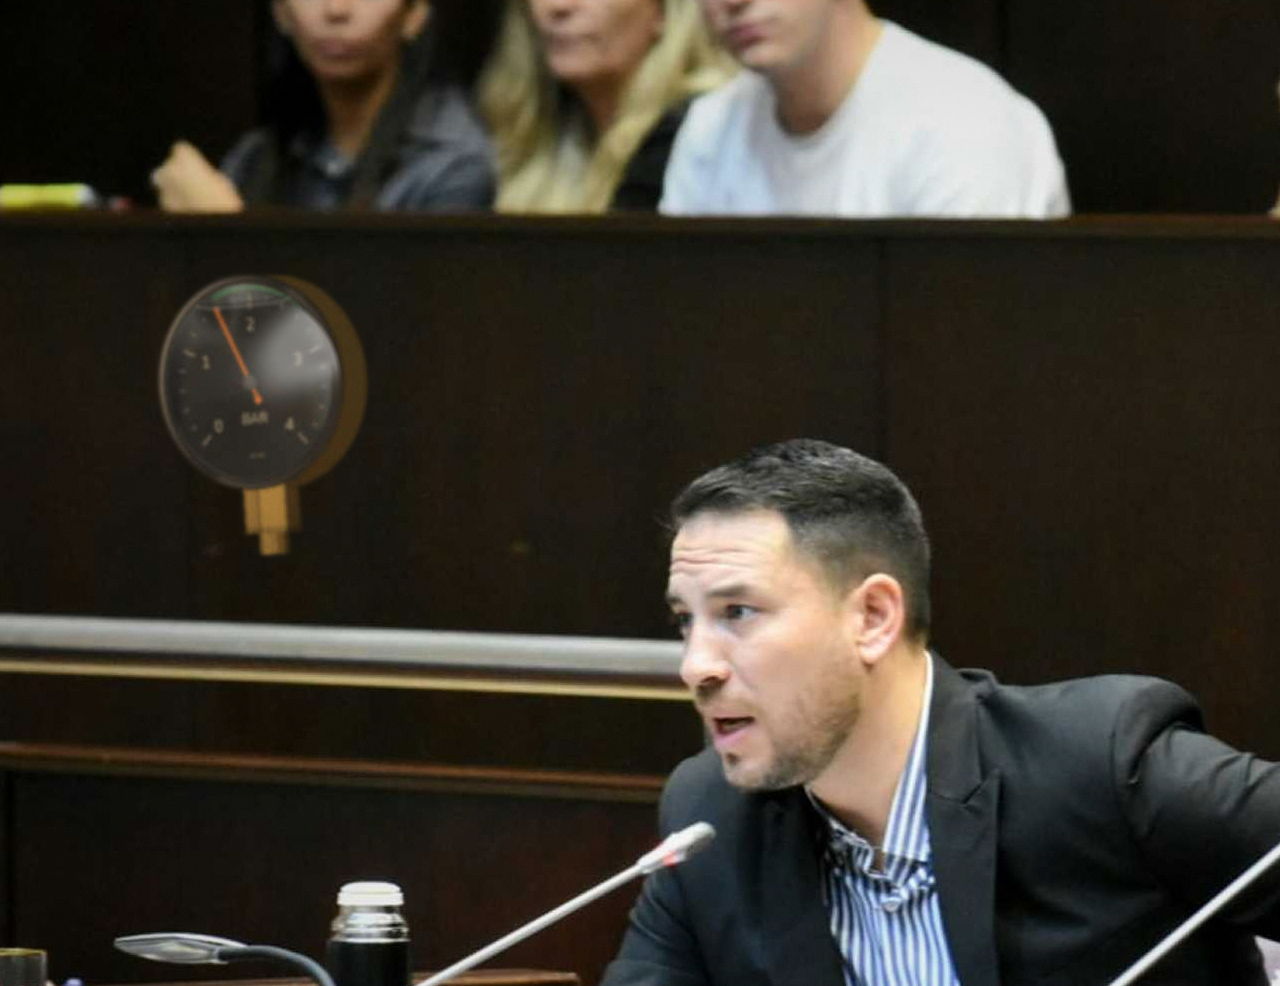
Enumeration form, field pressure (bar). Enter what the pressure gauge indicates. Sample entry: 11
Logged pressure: 1.6
